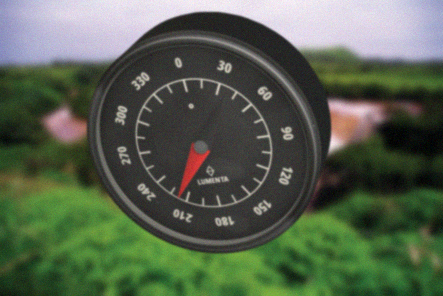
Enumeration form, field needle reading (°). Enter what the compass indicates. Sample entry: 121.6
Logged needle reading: 217.5
